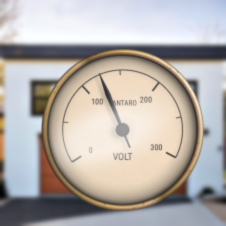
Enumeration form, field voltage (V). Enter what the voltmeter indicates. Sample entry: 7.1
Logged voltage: 125
